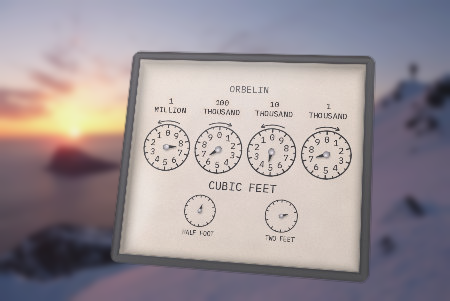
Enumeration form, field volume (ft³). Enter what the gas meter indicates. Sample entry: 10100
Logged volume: 764700
